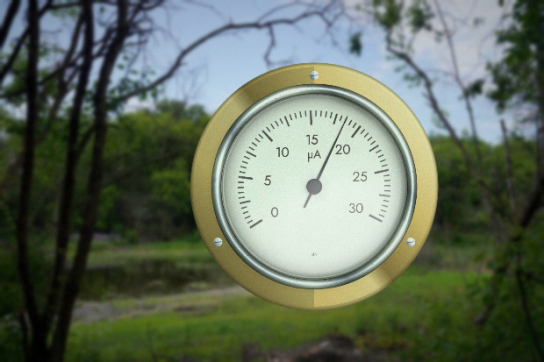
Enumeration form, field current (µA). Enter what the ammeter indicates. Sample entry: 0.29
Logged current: 18.5
